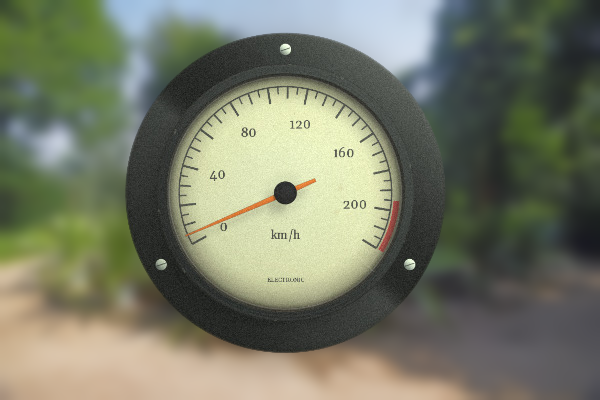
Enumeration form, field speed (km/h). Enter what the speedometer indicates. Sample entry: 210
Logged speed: 5
